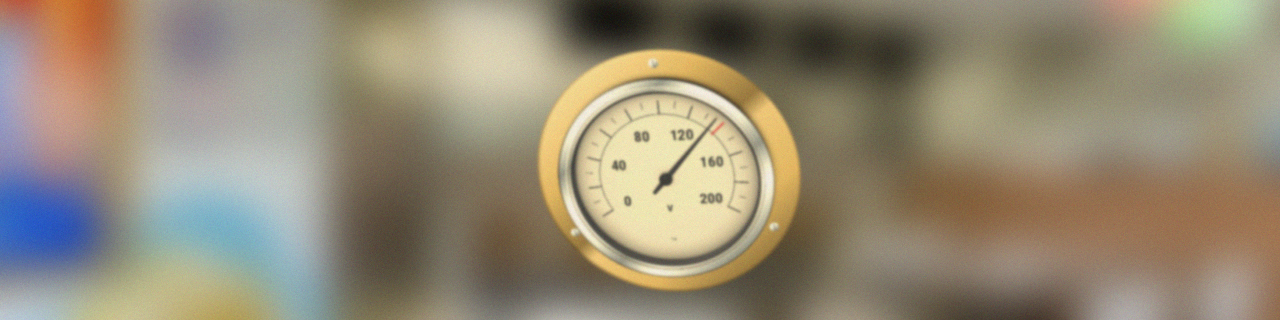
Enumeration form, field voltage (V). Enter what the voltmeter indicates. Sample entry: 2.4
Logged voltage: 135
